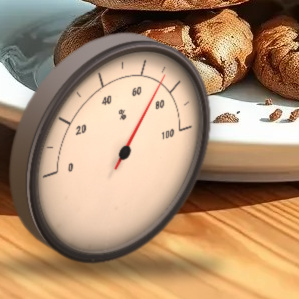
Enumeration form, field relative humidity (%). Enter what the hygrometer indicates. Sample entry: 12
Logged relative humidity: 70
